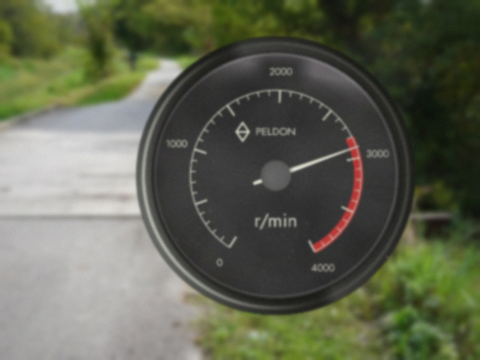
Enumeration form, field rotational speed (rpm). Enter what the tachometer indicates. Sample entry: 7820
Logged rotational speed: 2900
